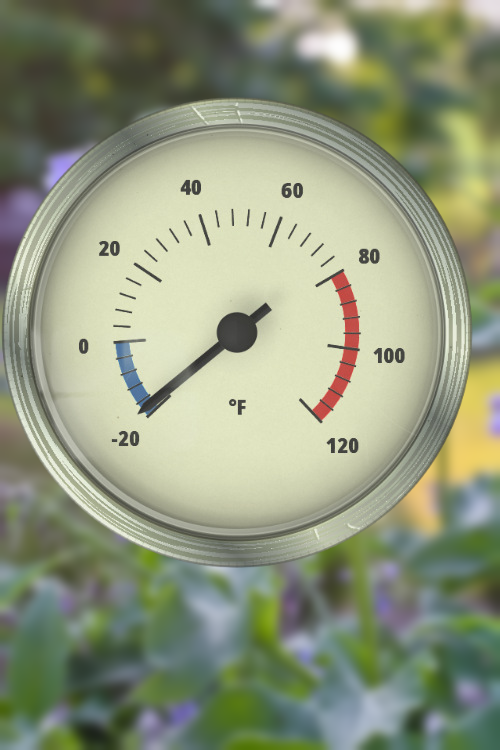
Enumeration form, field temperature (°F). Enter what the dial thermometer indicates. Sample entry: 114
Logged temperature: -18
